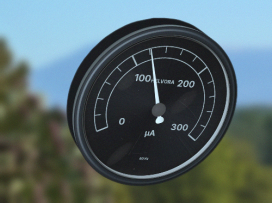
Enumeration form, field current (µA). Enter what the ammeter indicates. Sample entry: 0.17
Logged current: 120
